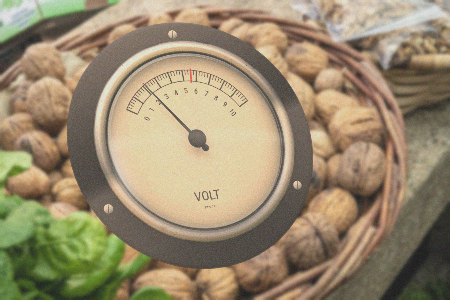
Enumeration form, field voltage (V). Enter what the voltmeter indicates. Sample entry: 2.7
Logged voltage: 2
